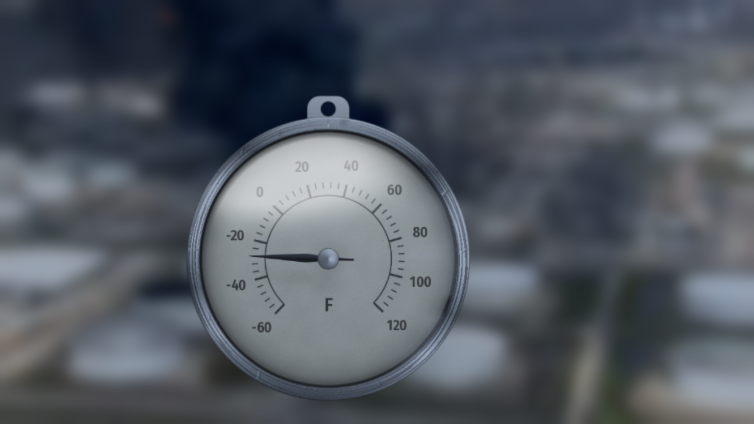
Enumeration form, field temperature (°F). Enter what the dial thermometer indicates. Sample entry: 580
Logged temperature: -28
